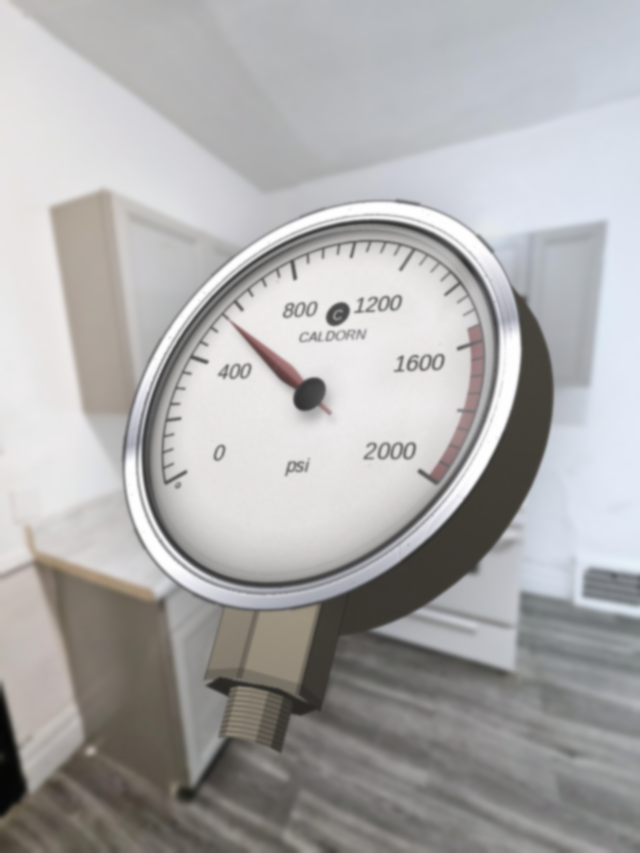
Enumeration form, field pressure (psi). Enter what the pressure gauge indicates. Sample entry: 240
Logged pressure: 550
